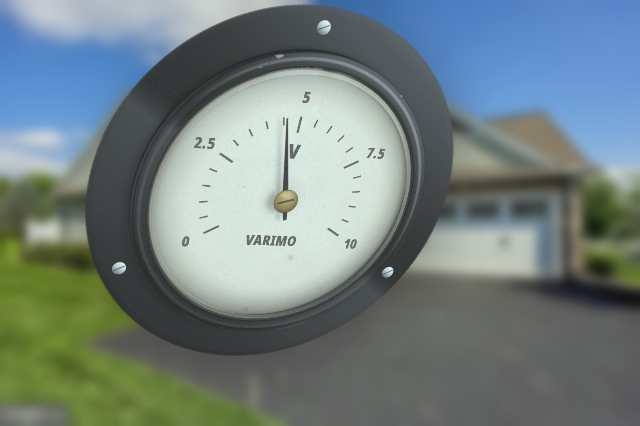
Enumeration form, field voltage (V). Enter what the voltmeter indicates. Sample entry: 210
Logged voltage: 4.5
